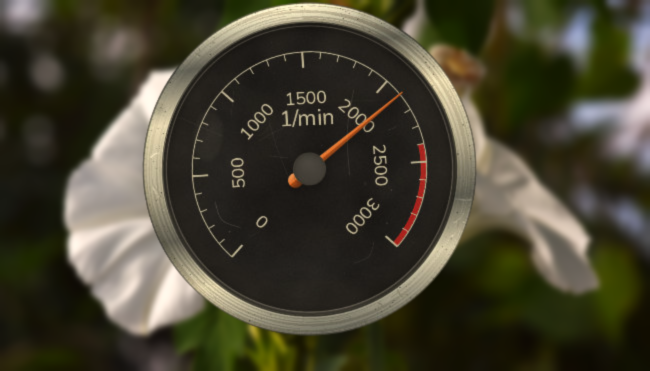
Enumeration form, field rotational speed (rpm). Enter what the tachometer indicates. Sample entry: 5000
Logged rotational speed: 2100
